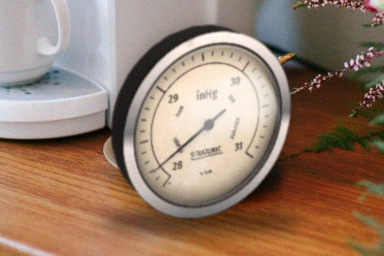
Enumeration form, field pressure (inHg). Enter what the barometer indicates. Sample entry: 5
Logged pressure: 28.2
